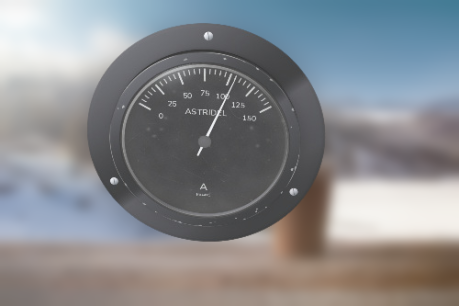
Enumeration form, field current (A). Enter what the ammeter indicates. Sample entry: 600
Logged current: 105
